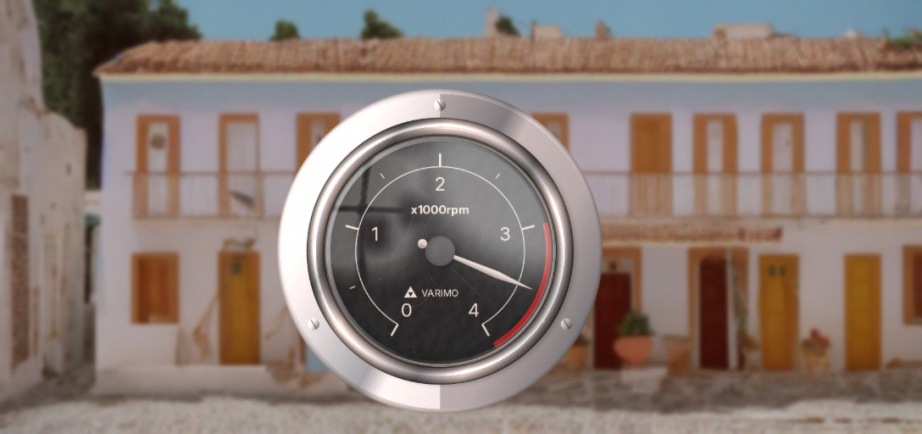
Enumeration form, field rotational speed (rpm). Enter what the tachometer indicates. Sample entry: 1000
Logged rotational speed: 3500
